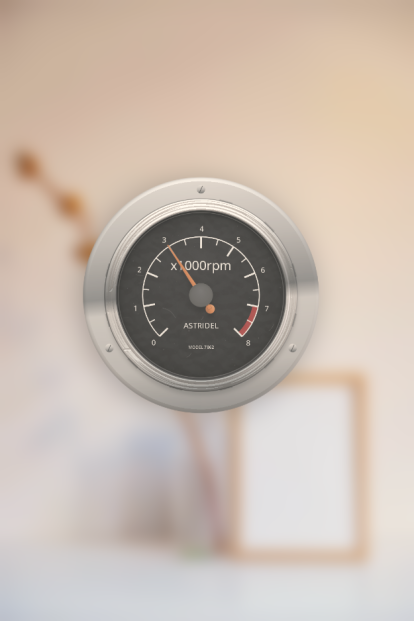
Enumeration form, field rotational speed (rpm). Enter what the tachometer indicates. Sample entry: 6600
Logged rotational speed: 3000
